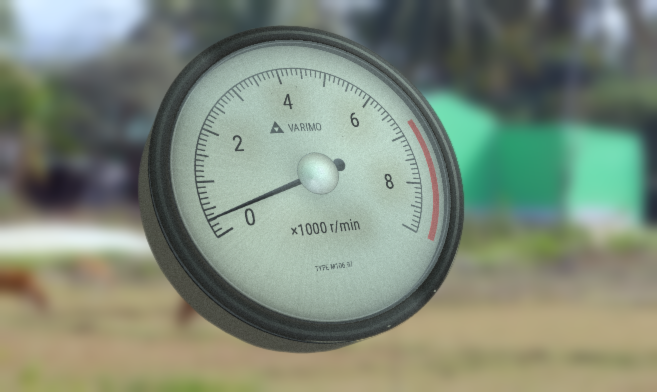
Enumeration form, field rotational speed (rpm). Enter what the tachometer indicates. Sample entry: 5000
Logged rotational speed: 300
